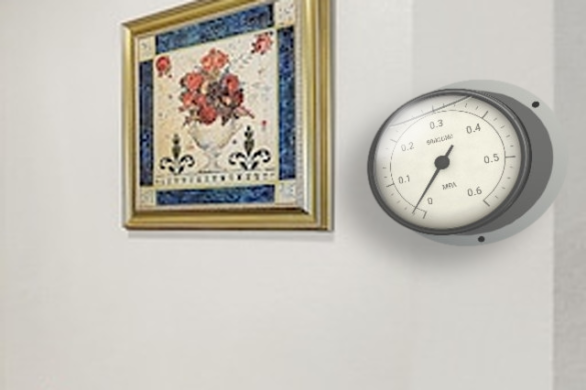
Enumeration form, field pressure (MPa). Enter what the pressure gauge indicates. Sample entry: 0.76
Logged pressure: 0.02
